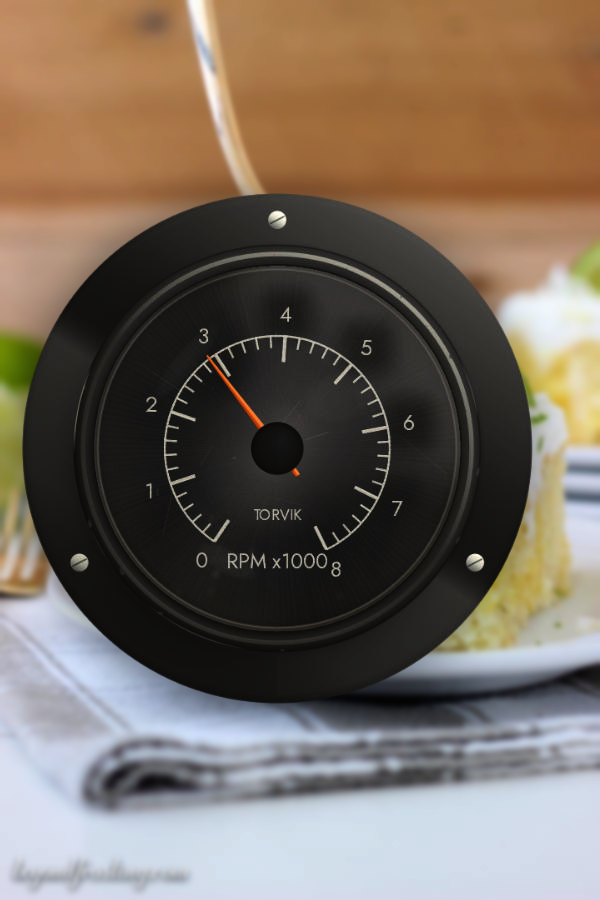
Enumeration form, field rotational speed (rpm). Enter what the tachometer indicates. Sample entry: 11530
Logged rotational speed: 2900
